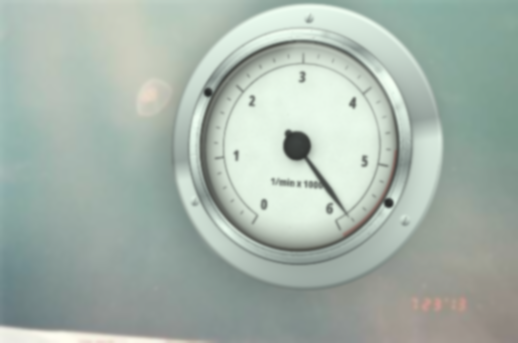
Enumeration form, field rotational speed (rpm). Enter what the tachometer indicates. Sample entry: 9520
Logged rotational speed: 5800
